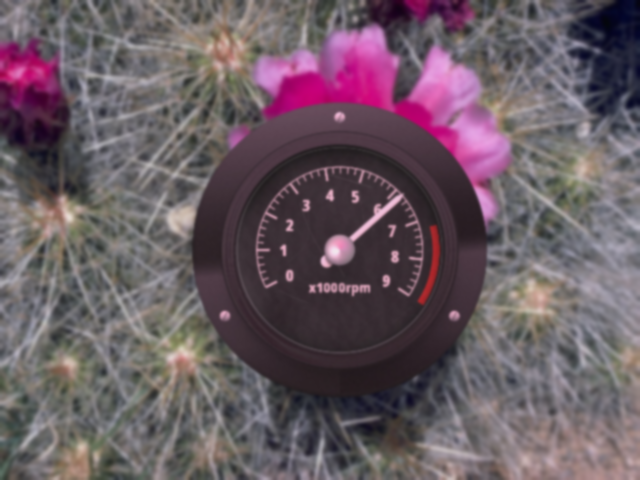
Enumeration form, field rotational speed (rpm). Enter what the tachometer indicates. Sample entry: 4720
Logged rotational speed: 6200
